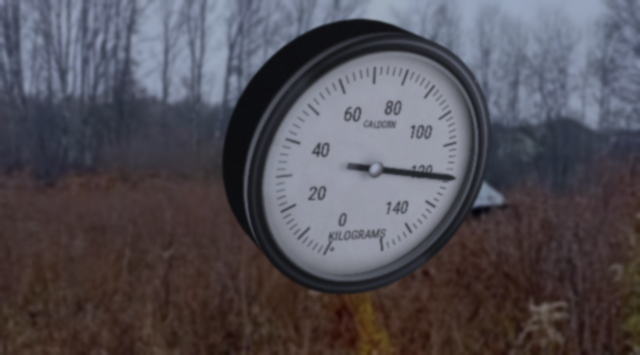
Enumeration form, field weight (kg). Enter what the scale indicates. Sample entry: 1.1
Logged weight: 120
